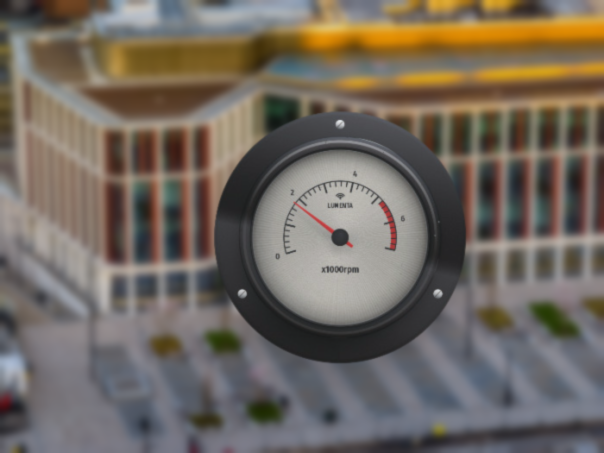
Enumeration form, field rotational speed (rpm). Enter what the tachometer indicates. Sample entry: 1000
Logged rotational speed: 1800
